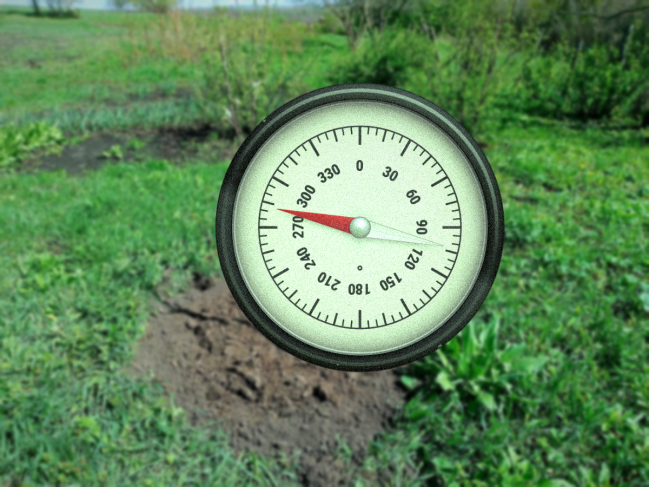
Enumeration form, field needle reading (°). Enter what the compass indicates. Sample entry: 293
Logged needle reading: 282.5
